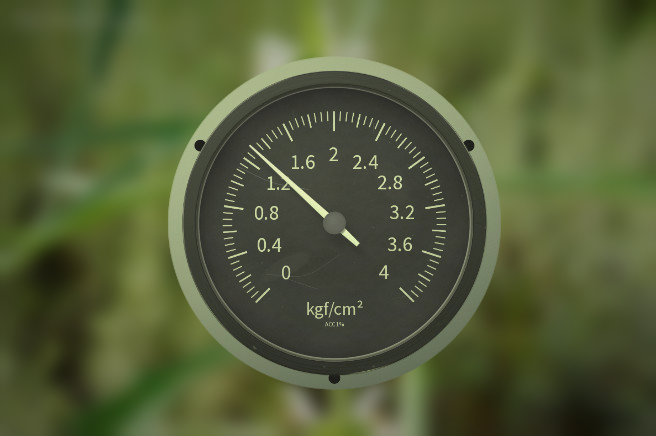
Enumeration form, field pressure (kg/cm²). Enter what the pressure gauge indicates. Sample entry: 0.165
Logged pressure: 1.3
